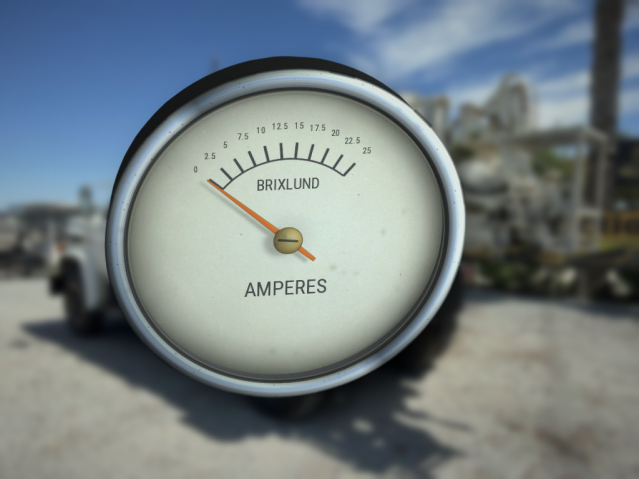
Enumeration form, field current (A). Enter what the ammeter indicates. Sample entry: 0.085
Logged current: 0
